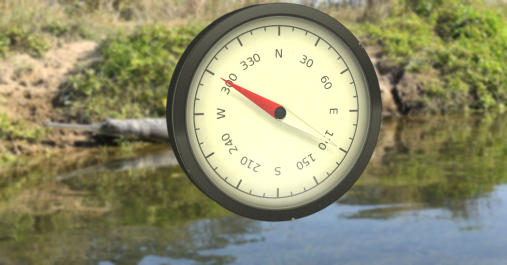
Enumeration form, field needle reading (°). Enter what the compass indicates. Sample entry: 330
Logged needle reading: 300
